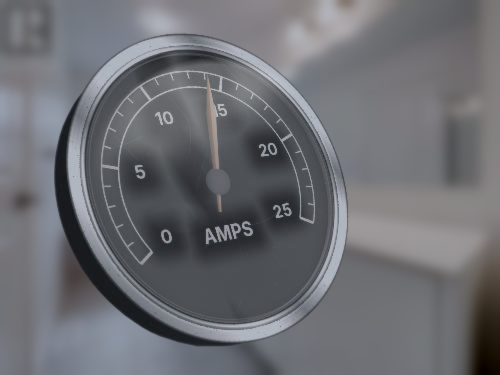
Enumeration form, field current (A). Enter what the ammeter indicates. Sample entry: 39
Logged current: 14
